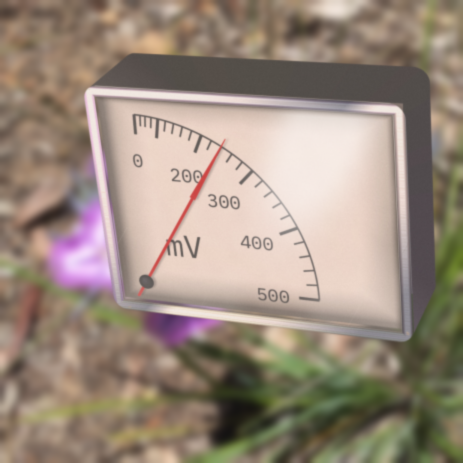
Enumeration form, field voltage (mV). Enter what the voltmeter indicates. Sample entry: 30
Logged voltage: 240
